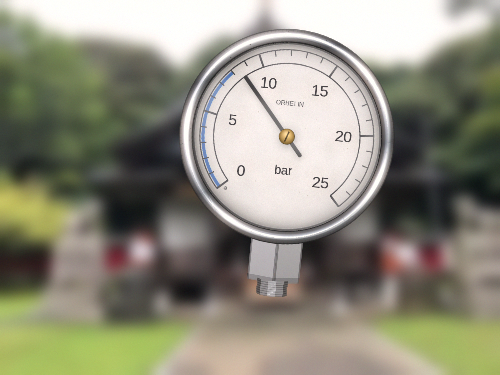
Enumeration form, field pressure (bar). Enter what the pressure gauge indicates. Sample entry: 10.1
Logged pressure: 8.5
